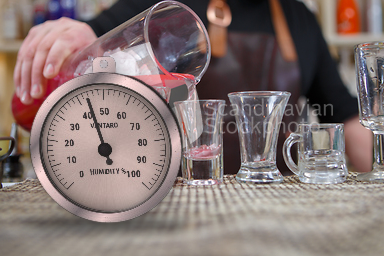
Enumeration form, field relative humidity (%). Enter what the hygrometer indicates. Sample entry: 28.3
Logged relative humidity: 44
